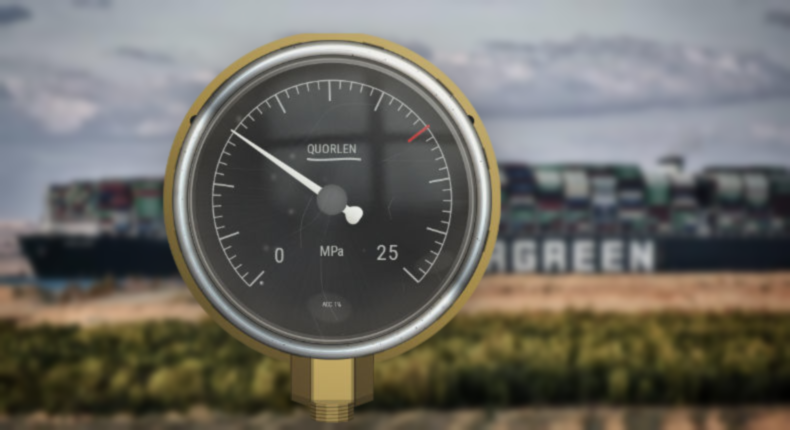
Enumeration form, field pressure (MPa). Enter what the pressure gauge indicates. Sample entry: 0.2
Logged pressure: 7.5
